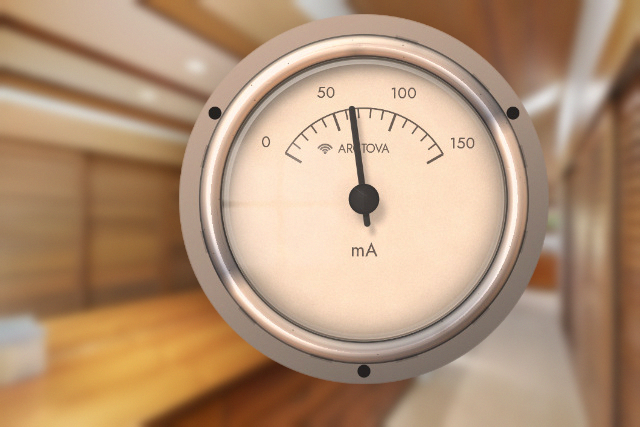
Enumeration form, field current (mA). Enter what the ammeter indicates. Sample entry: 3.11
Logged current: 65
